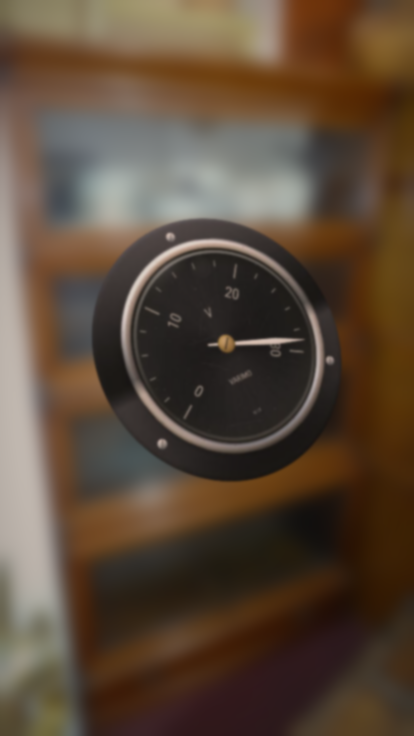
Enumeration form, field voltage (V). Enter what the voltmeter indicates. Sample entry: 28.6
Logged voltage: 29
